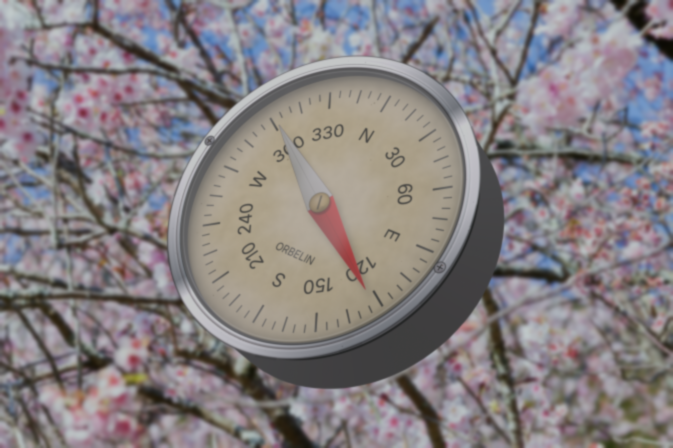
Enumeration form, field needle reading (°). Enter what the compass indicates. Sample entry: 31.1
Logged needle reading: 122.5
